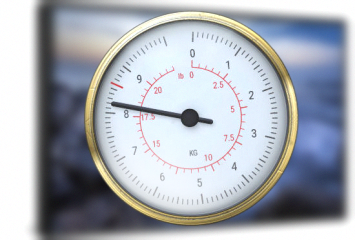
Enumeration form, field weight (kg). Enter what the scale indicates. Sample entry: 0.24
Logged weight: 8.2
